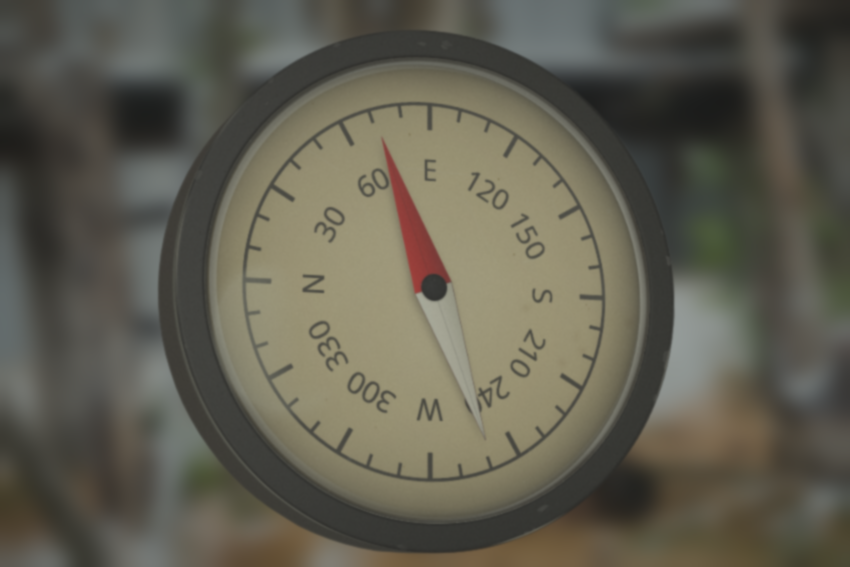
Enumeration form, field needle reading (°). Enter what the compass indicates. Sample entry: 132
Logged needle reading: 70
